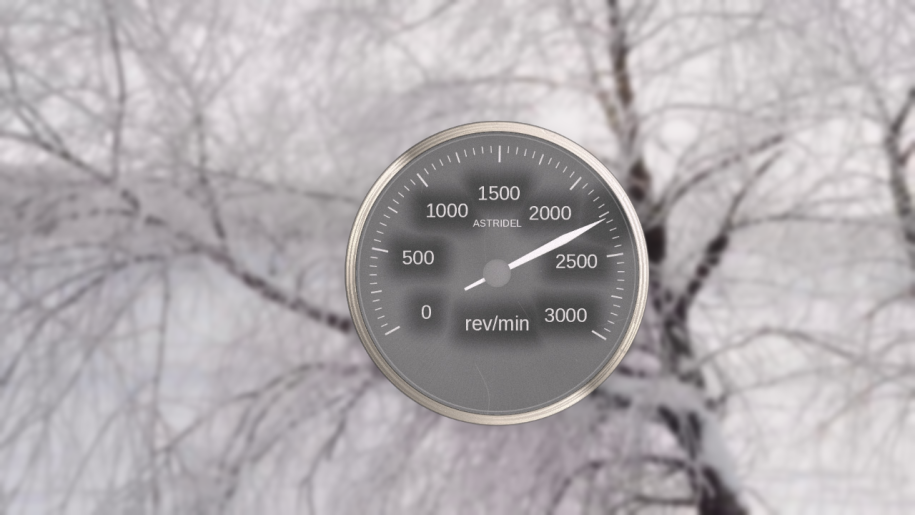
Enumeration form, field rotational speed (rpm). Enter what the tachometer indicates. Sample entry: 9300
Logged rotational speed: 2275
